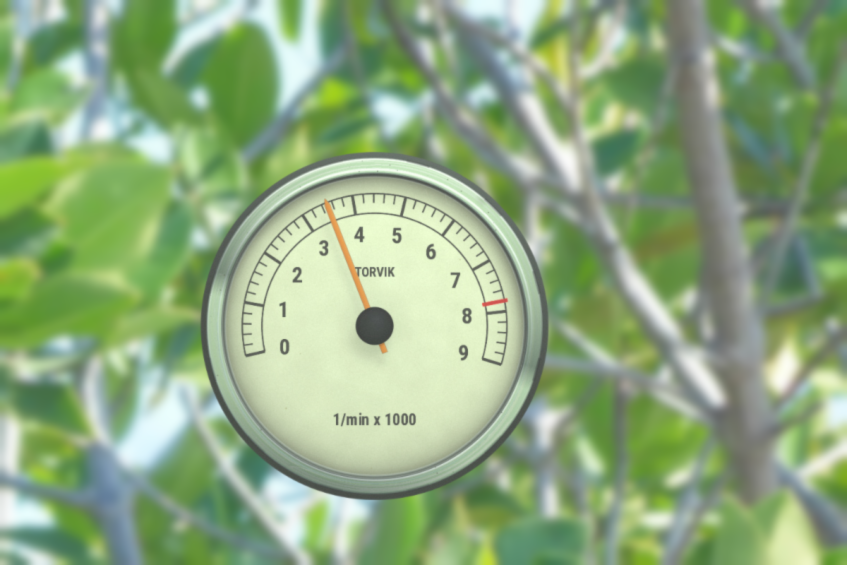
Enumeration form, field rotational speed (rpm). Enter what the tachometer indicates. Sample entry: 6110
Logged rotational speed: 3500
